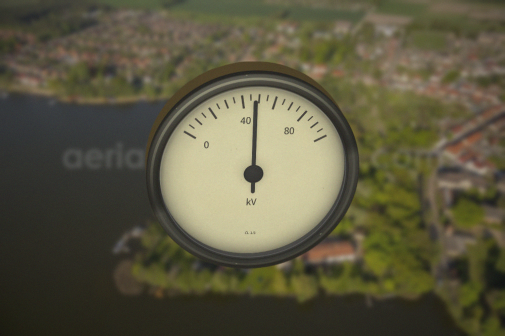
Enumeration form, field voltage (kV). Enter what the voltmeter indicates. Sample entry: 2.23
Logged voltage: 47.5
